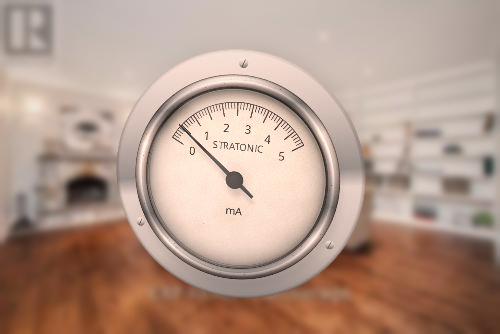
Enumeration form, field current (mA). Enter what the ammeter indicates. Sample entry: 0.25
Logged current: 0.5
